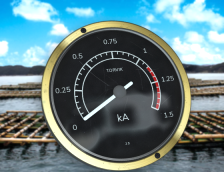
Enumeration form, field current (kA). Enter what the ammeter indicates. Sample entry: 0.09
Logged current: 0
